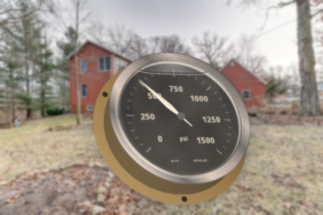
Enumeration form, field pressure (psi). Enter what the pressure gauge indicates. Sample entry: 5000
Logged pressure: 500
